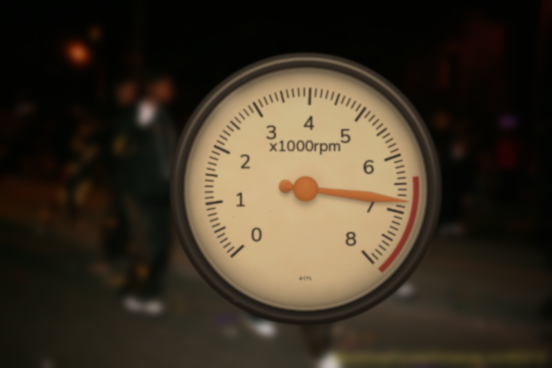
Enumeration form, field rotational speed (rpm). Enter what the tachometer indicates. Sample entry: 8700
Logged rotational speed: 6800
